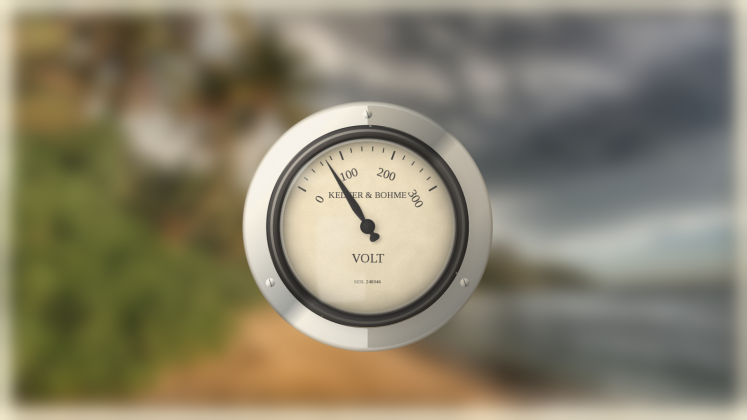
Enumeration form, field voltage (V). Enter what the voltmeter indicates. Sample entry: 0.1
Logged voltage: 70
